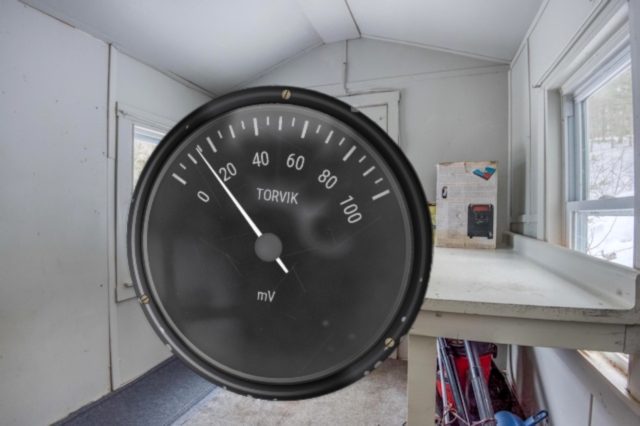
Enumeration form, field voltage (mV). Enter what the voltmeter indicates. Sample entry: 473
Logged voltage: 15
